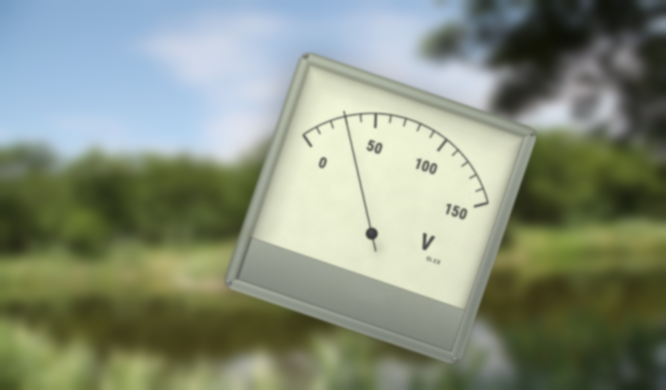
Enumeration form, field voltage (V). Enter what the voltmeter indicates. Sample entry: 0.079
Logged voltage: 30
